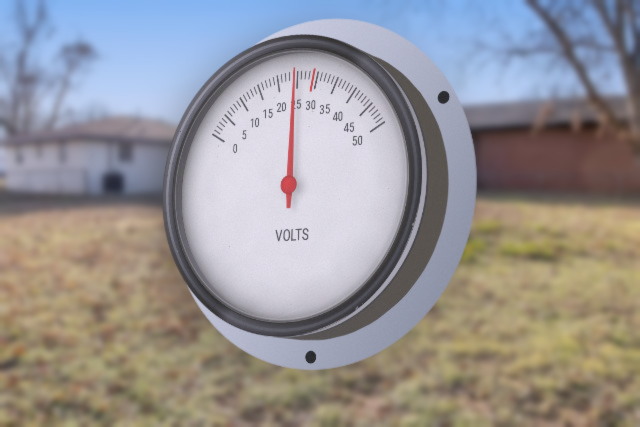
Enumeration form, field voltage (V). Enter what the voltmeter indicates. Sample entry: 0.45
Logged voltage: 25
